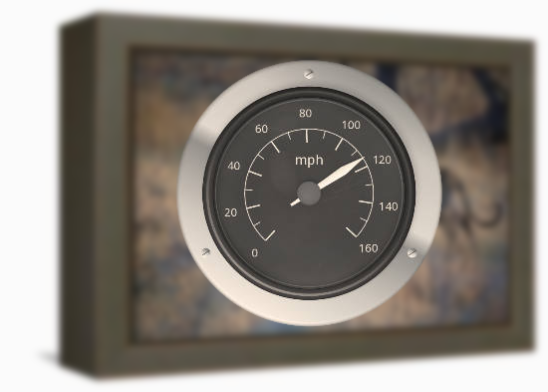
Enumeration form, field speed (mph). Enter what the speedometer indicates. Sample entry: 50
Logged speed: 115
